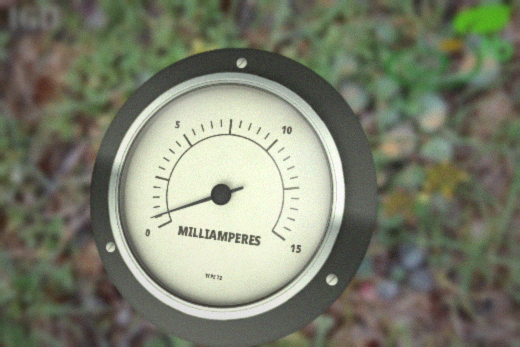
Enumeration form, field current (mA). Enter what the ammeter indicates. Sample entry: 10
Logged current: 0.5
